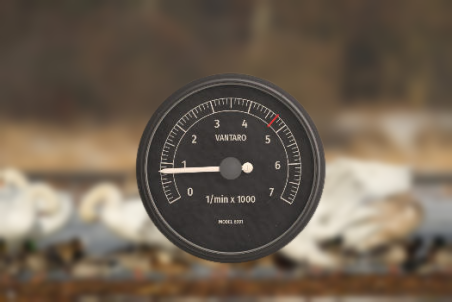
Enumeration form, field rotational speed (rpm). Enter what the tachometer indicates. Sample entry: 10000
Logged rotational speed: 800
